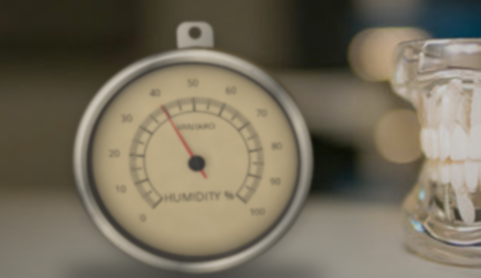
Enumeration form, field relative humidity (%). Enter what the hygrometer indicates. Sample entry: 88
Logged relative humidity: 40
